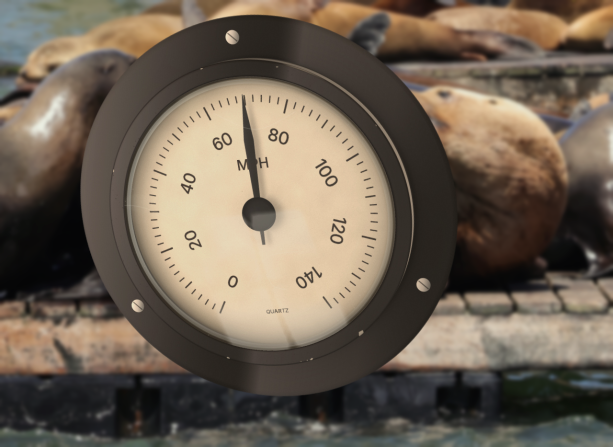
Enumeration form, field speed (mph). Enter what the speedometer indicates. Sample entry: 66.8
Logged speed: 70
